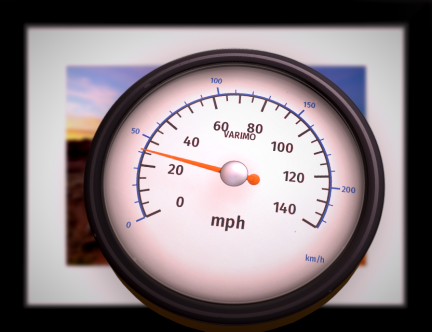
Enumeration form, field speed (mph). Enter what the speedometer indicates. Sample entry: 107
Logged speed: 25
